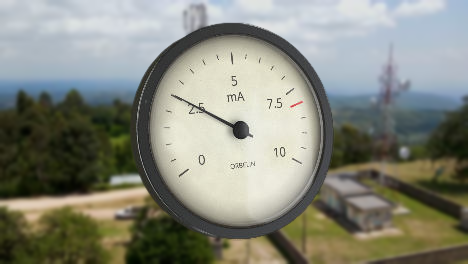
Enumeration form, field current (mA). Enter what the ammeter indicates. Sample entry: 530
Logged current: 2.5
